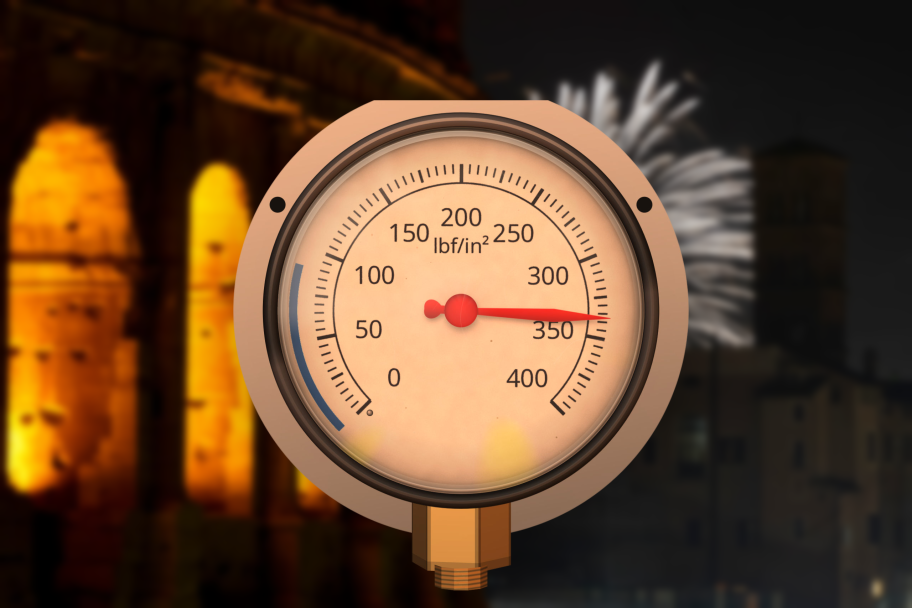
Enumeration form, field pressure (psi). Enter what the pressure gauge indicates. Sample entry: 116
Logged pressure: 337.5
